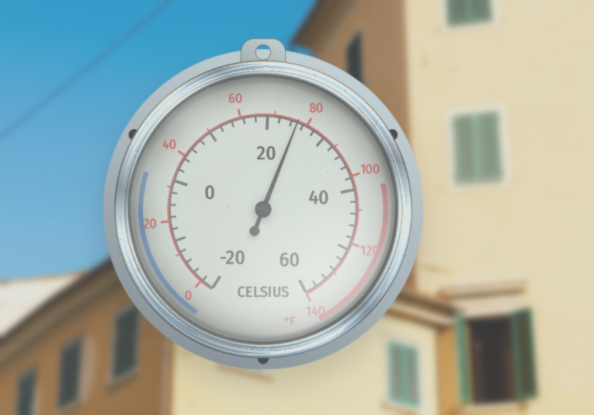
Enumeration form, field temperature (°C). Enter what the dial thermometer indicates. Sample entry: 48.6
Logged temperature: 25
